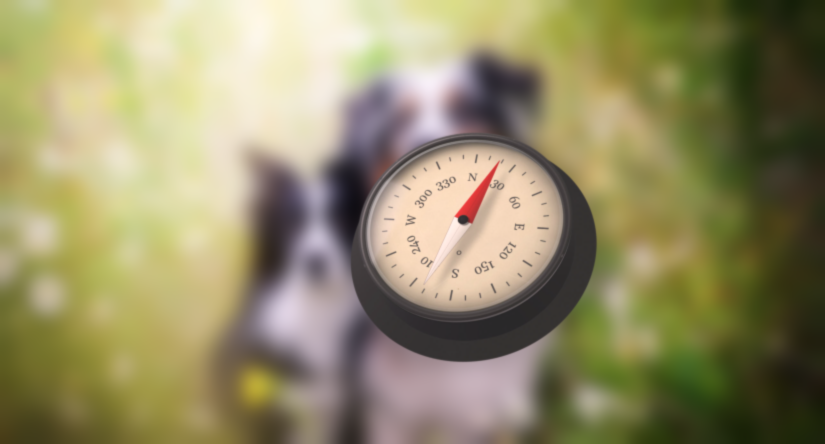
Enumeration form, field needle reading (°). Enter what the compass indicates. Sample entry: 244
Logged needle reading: 20
